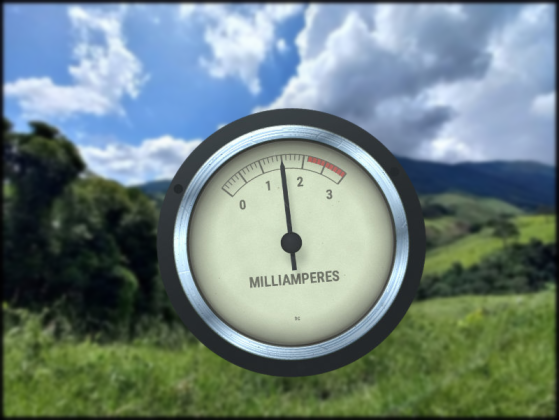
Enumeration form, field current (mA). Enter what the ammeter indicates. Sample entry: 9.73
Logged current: 1.5
